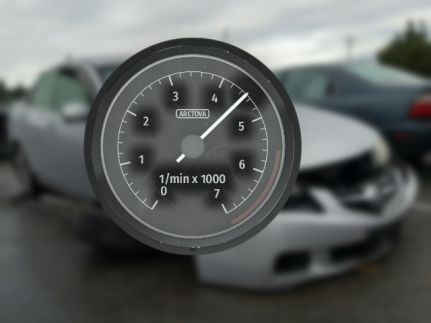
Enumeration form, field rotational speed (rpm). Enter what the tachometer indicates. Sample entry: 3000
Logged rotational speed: 4500
